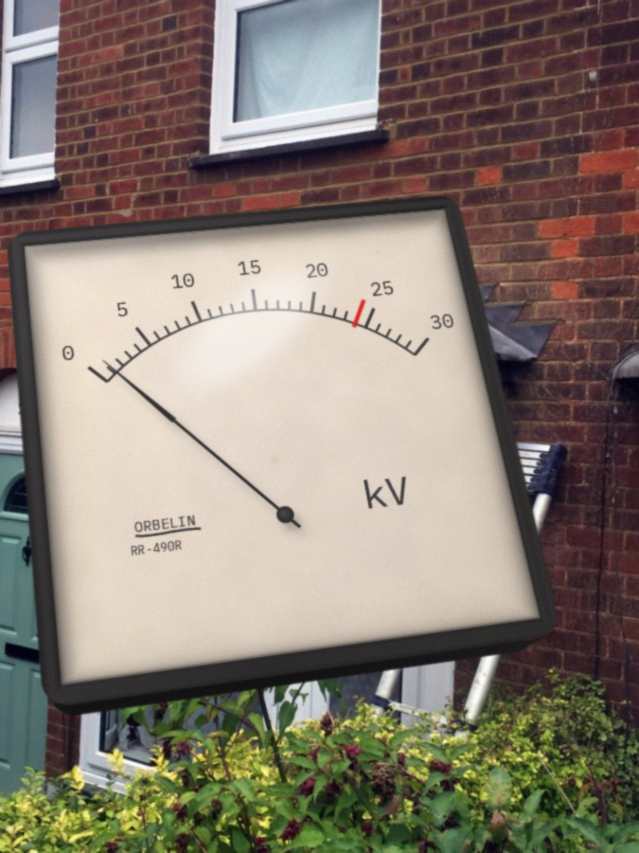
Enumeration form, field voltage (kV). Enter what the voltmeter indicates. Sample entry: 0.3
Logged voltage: 1
